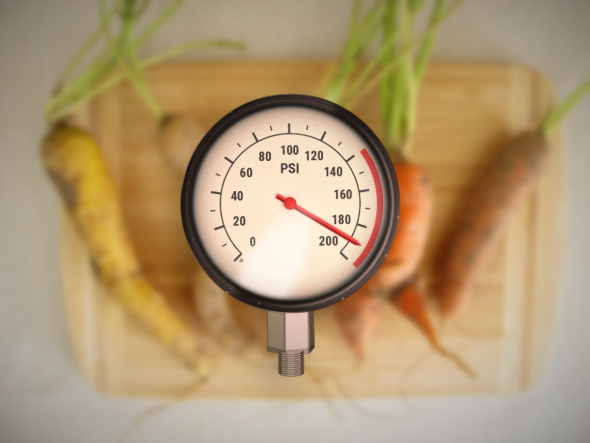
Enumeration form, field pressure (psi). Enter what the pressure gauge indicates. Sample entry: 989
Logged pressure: 190
